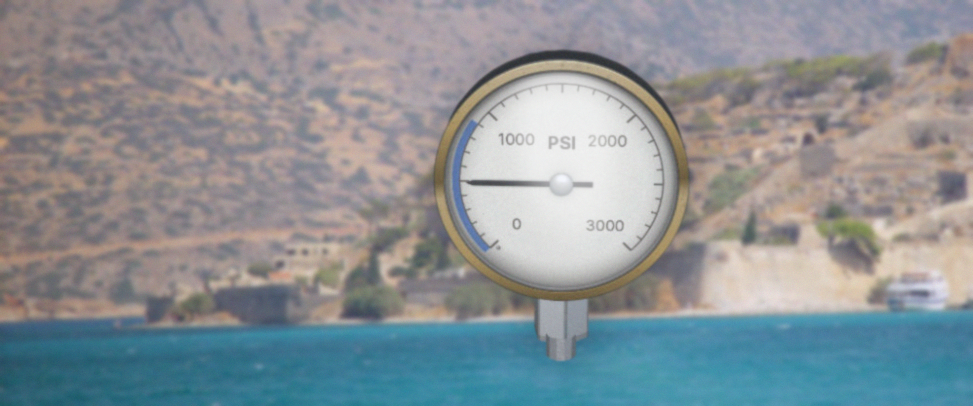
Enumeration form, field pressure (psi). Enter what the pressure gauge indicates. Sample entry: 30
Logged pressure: 500
